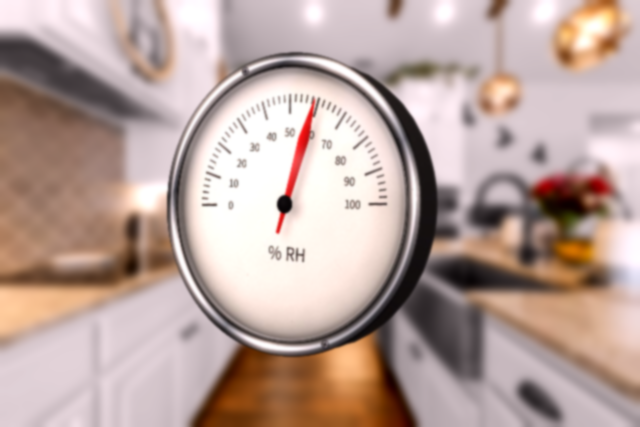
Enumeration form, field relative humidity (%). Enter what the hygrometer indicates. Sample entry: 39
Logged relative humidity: 60
